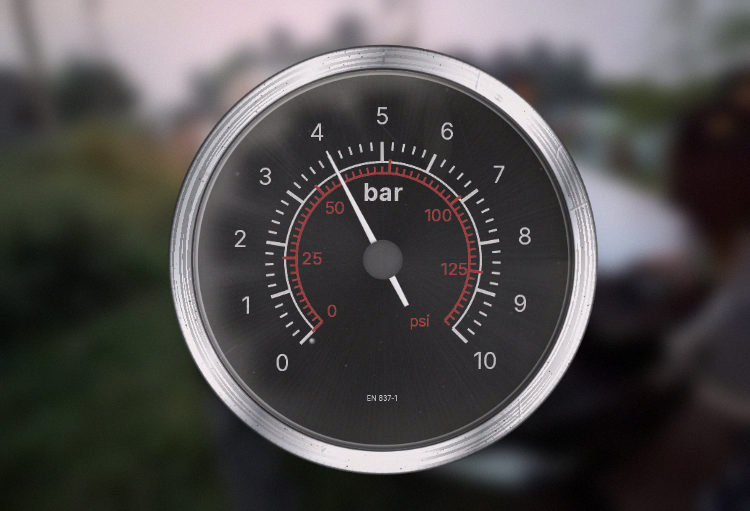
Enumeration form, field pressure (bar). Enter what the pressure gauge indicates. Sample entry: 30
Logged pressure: 4
